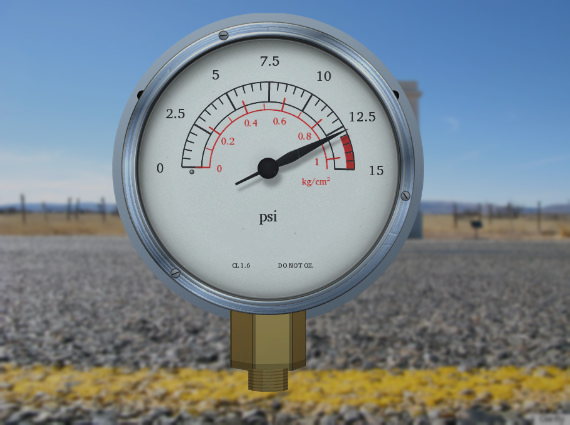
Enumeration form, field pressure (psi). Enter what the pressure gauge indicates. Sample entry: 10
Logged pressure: 12.75
